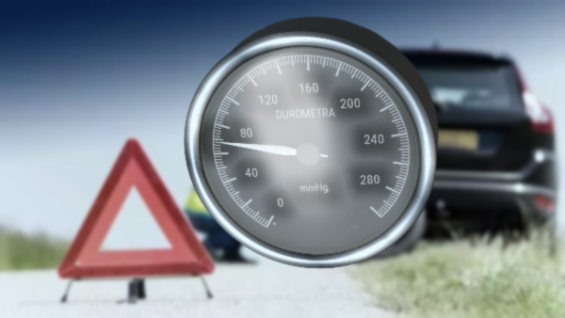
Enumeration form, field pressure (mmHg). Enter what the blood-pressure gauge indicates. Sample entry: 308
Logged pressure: 70
